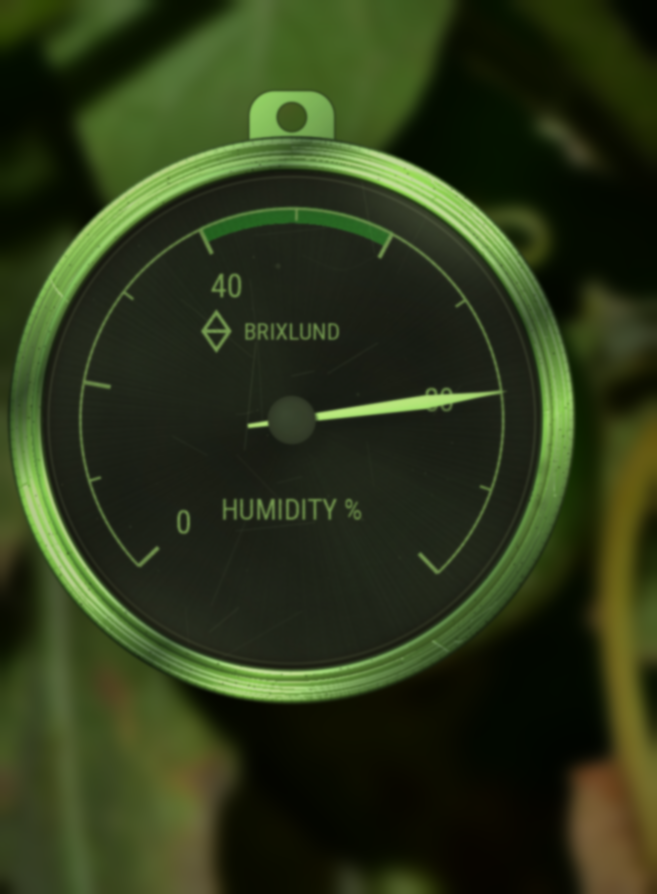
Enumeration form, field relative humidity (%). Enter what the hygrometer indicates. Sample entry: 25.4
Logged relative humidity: 80
